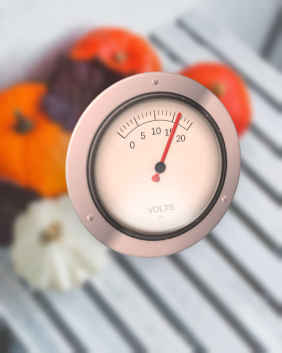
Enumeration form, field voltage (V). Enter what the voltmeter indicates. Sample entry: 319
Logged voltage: 16
